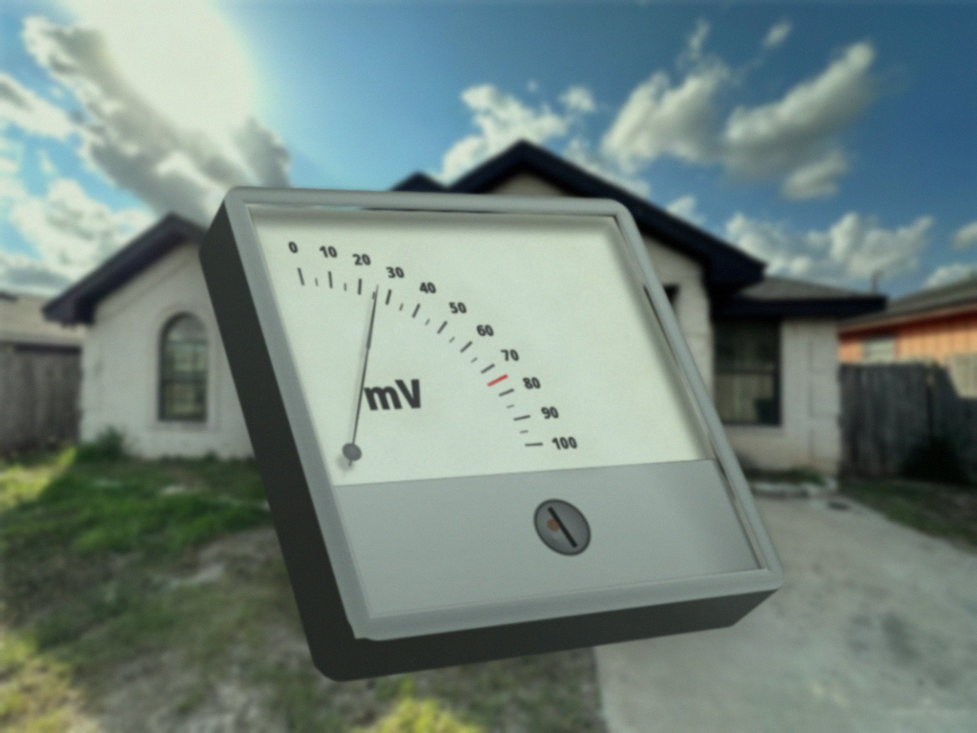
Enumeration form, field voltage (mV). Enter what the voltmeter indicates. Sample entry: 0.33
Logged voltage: 25
